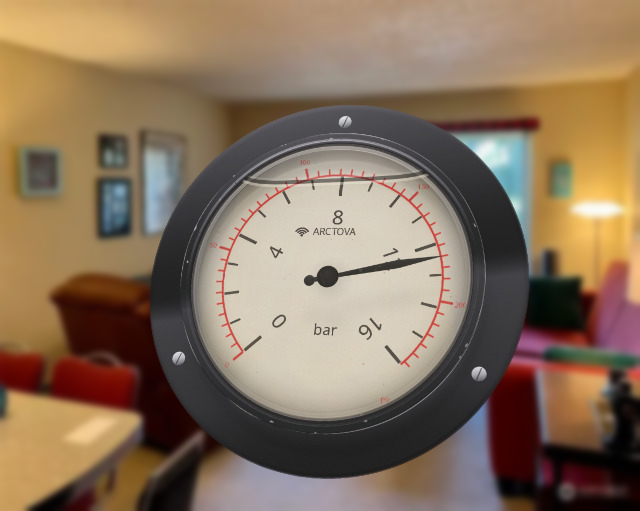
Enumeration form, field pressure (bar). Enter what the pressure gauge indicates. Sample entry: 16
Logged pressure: 12.5
